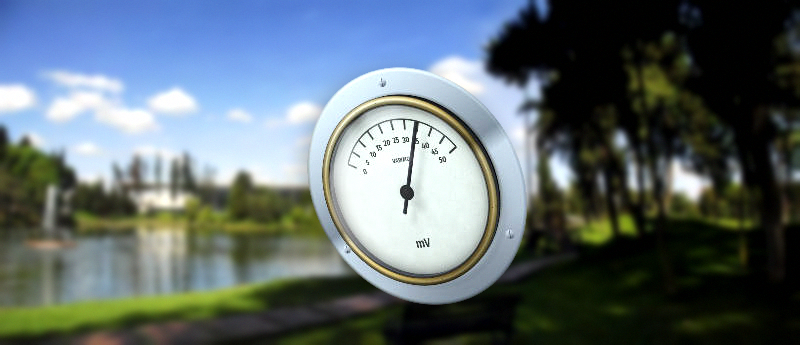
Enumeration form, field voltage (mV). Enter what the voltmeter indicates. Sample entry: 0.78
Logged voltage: 35
